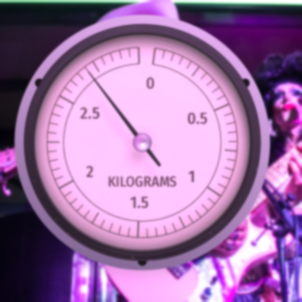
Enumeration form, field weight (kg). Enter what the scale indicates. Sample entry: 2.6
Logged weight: 2.7
